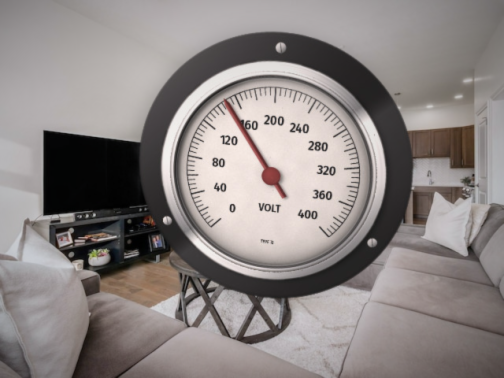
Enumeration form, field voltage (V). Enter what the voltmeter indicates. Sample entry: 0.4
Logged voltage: 150
